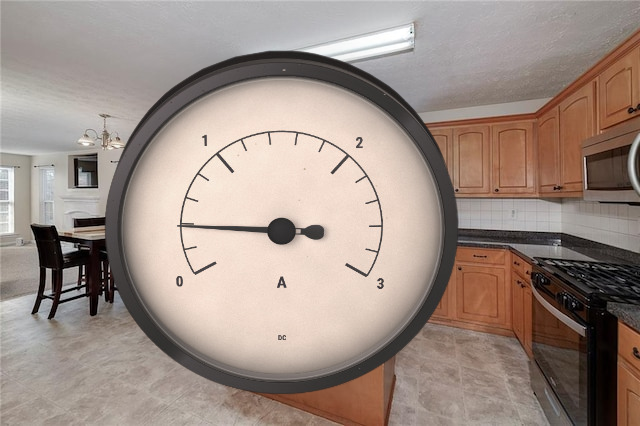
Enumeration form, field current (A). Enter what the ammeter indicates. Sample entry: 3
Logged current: 0.4
